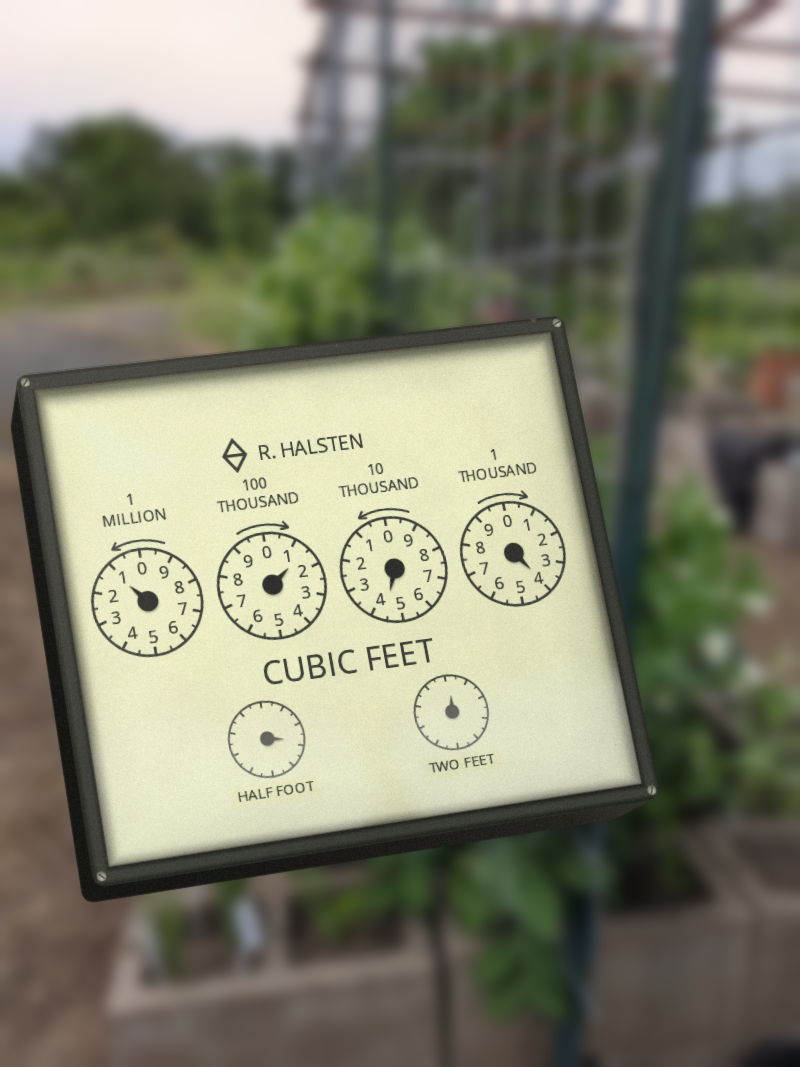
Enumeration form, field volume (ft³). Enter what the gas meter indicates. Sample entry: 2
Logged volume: 114400
